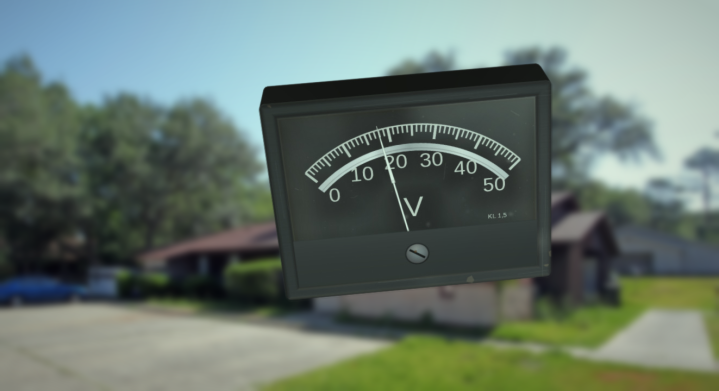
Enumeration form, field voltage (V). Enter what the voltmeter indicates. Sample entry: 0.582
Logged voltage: 18
